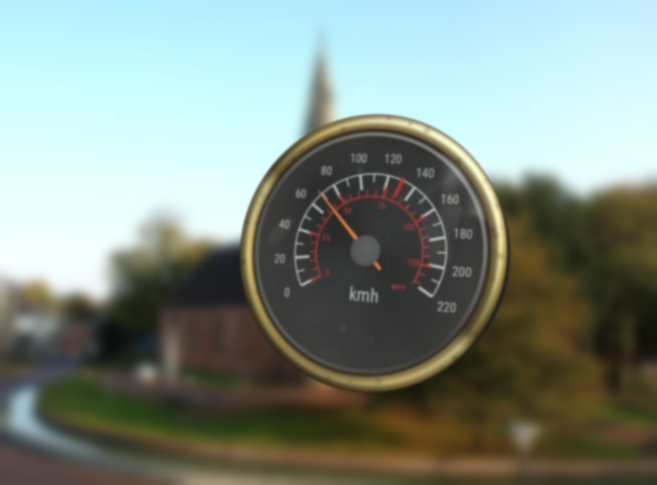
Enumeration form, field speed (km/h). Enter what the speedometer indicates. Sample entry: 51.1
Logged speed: 70
